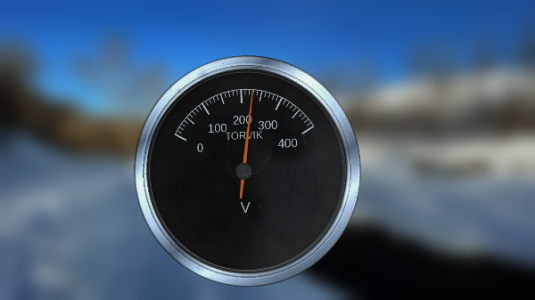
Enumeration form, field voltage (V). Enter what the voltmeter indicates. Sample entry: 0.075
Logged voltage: 230
